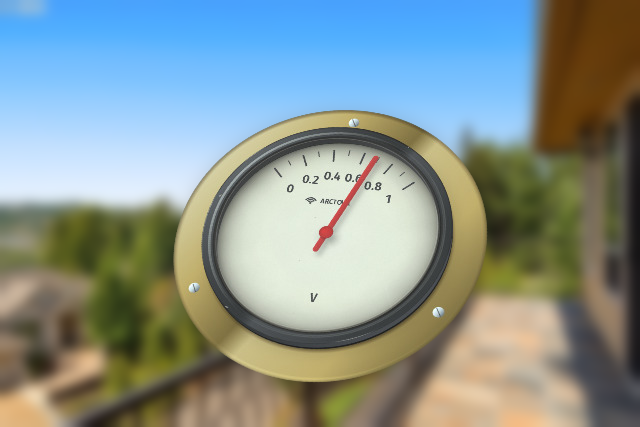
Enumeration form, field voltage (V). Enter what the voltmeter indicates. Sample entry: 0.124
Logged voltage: 0.7
